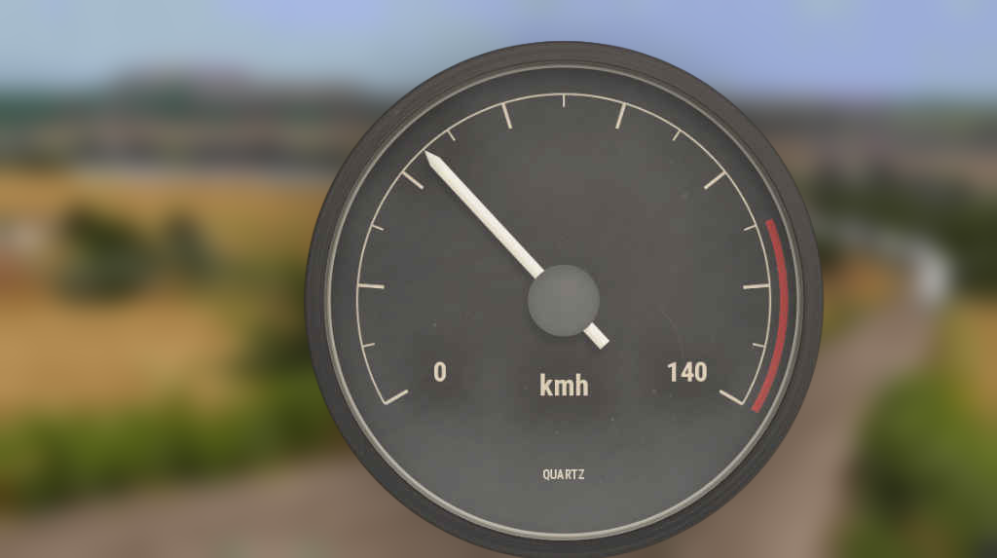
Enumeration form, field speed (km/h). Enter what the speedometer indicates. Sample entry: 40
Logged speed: 45
